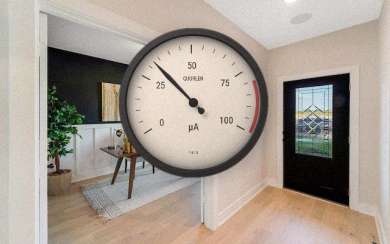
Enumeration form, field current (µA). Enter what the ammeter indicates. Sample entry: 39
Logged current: 32.5
